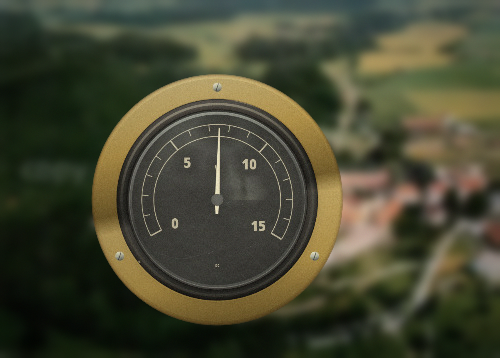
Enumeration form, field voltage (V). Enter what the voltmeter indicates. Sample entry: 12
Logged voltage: 7.5
